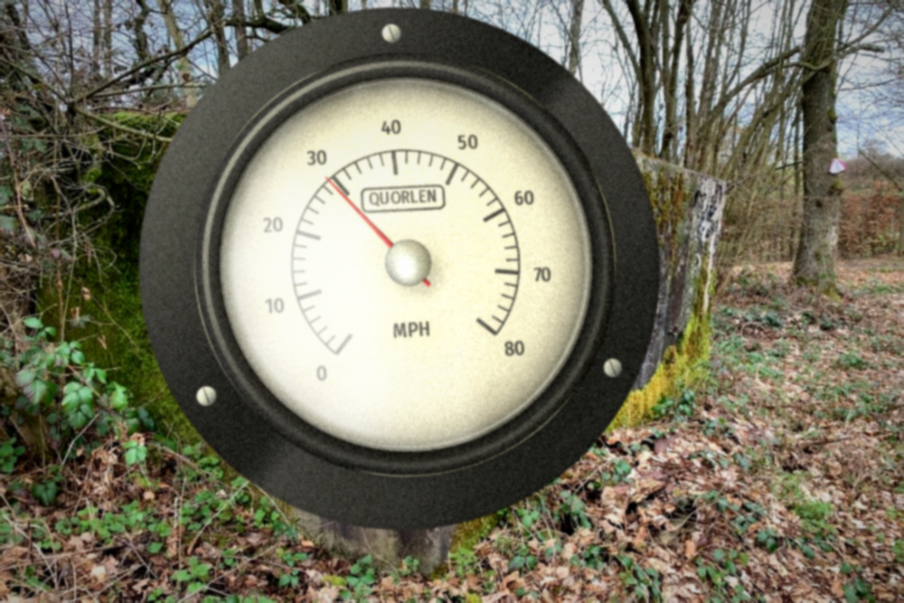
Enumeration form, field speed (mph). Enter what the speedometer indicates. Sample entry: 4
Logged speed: 29
